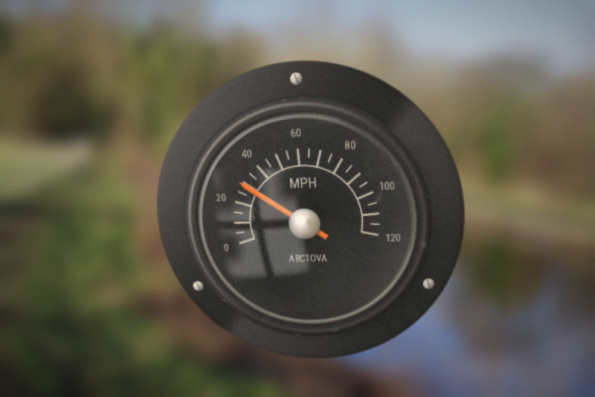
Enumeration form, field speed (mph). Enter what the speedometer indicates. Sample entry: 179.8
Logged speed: 30
